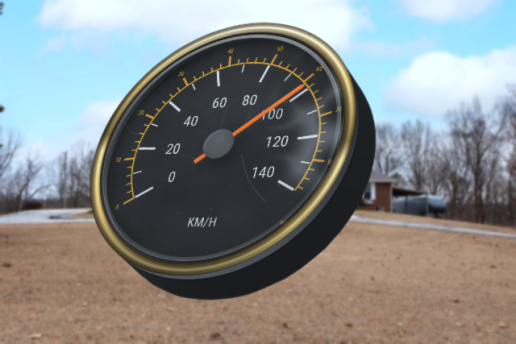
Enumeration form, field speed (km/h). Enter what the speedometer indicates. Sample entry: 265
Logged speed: 100
